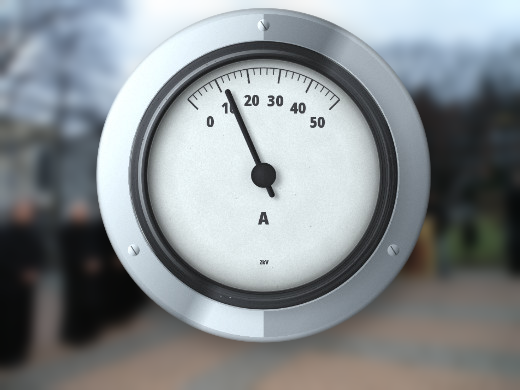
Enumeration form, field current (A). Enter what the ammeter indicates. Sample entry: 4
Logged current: 12
